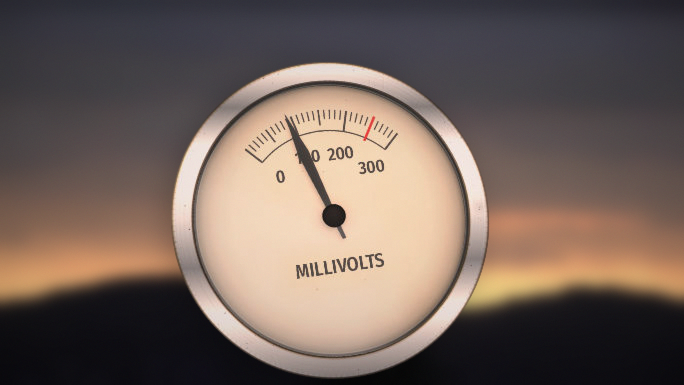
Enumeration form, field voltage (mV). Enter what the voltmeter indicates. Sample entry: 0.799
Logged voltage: 90
